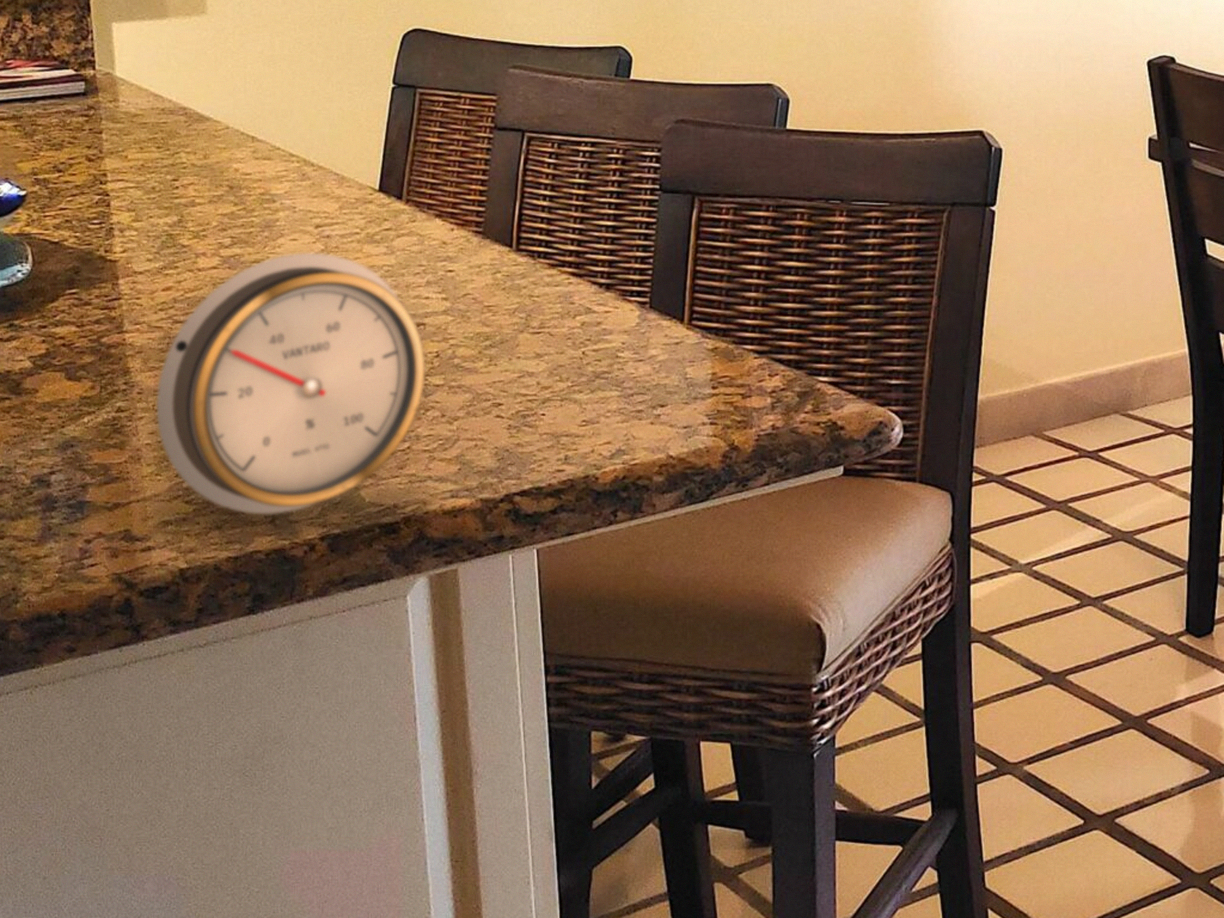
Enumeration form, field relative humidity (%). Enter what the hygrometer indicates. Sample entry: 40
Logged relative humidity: 30
